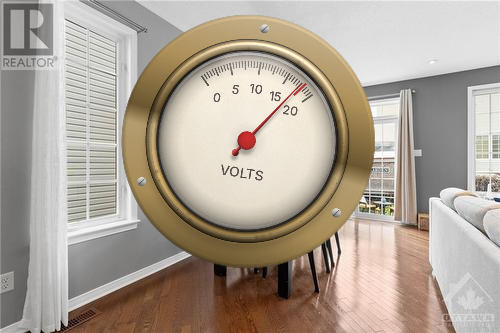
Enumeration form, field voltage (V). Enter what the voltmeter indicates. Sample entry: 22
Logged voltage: 17.5
